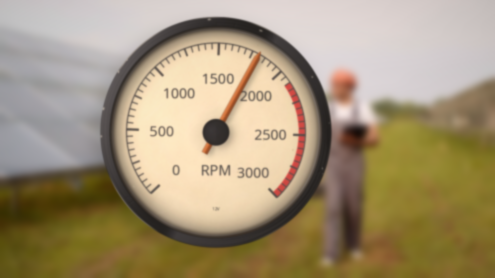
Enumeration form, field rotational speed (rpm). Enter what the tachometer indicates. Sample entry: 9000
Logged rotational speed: 1800
